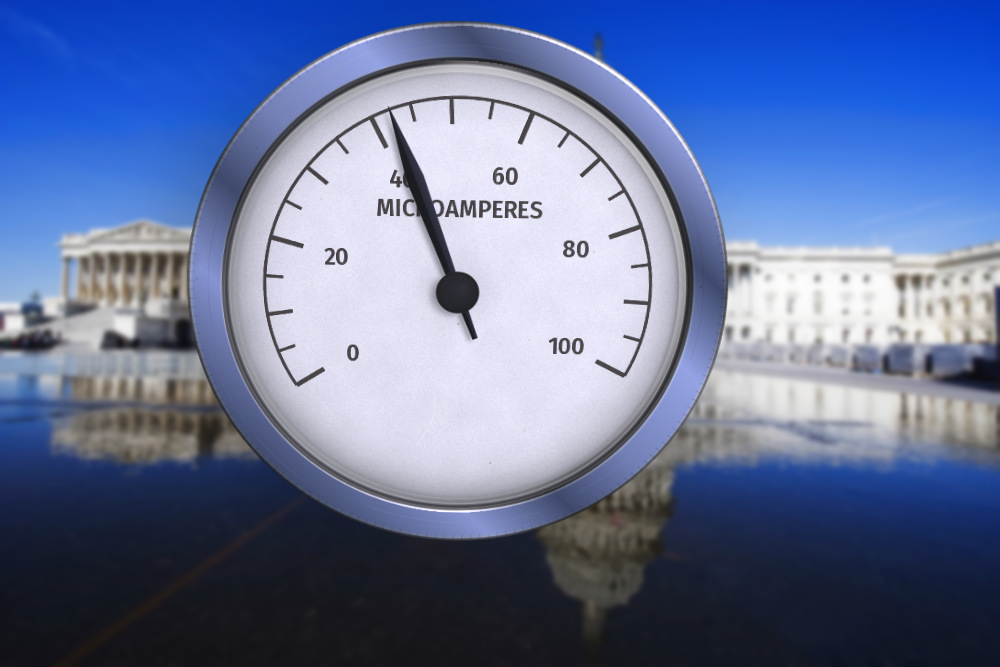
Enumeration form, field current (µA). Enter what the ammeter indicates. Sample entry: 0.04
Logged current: 42.5
